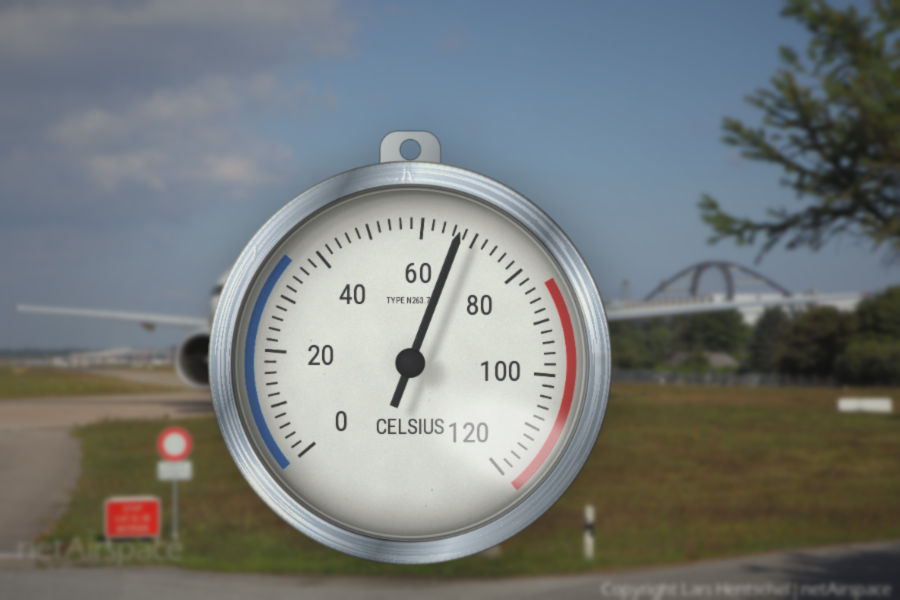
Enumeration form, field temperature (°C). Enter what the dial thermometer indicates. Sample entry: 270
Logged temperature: 67
